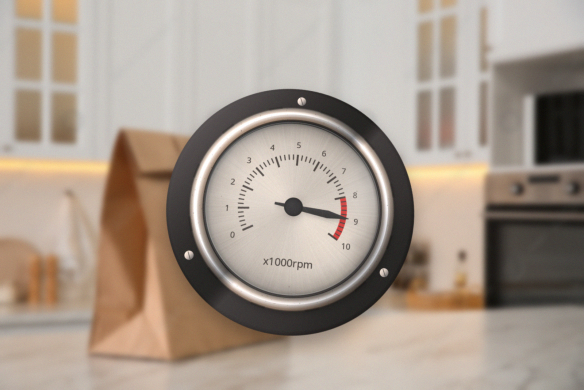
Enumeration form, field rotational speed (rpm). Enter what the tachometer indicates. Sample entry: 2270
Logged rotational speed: 9000
